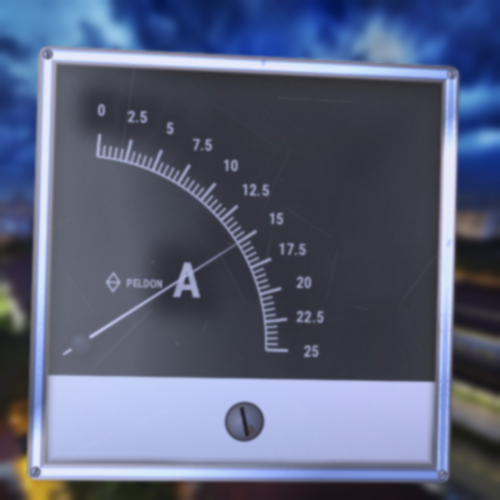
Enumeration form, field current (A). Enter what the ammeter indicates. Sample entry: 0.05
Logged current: 15
